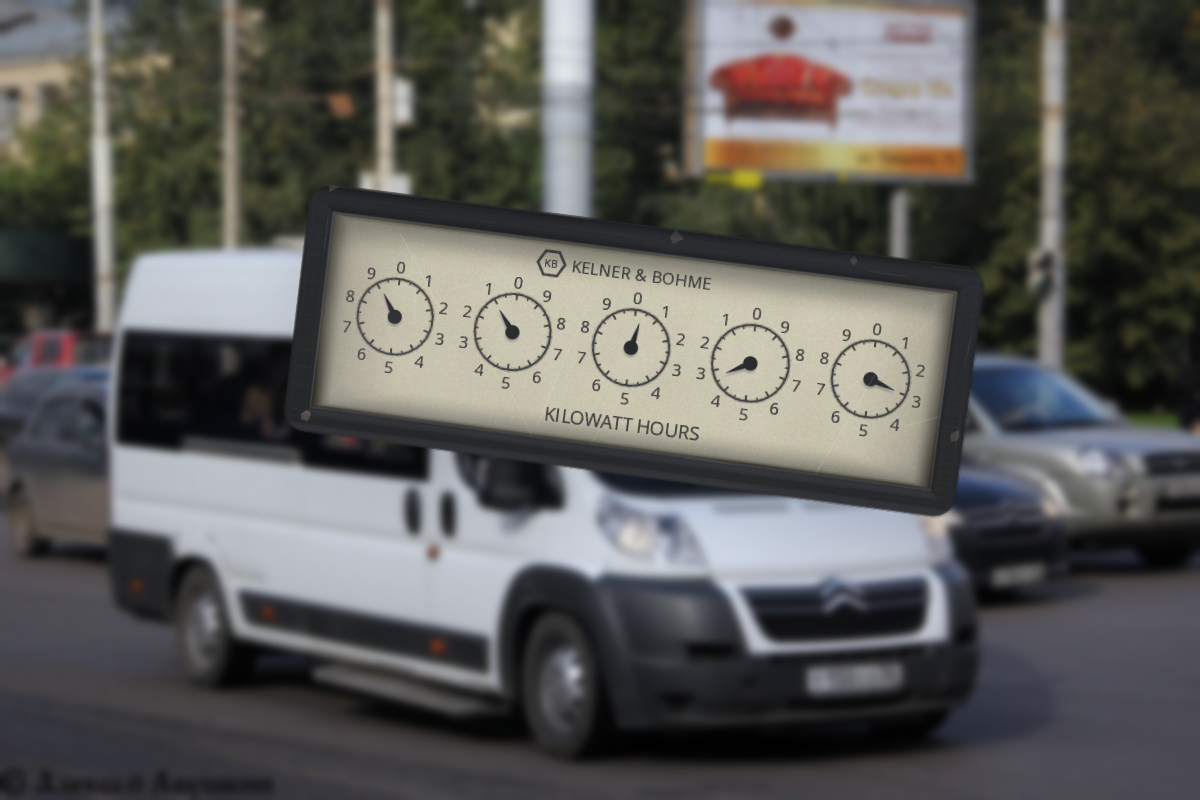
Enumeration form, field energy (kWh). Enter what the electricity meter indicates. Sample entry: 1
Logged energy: 91033
